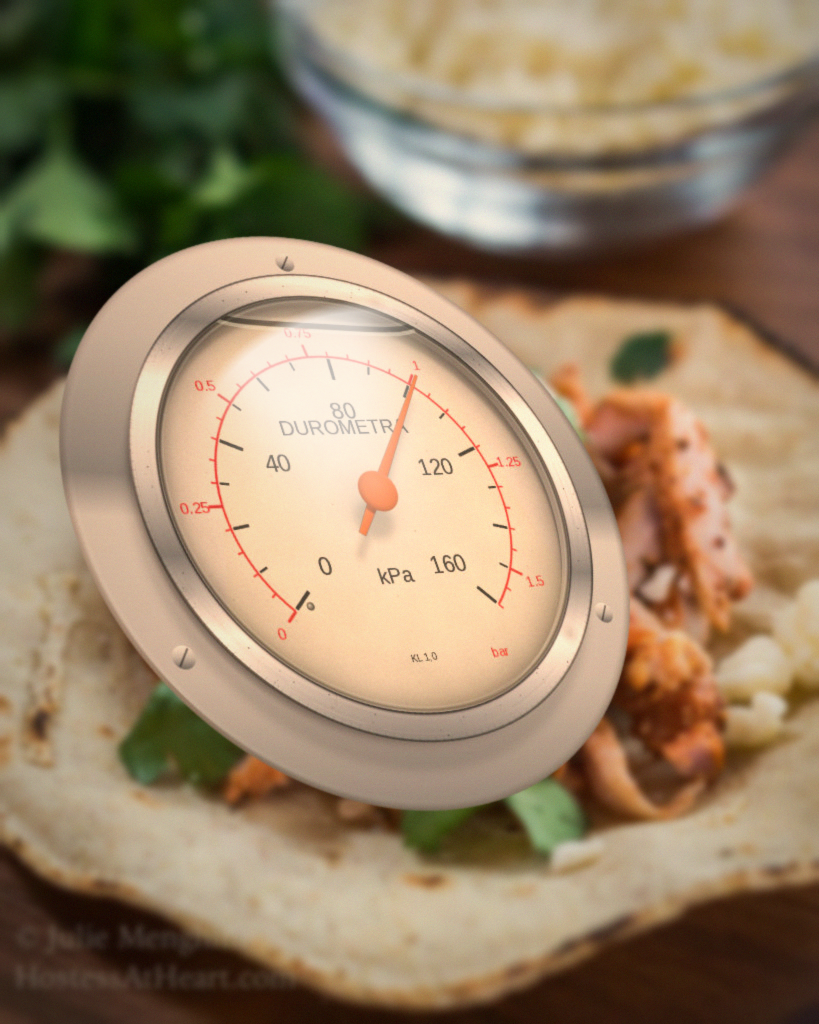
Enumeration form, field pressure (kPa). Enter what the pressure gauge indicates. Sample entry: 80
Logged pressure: 100
